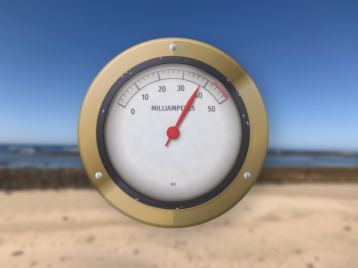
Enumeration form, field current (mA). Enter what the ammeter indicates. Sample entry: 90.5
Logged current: 38
